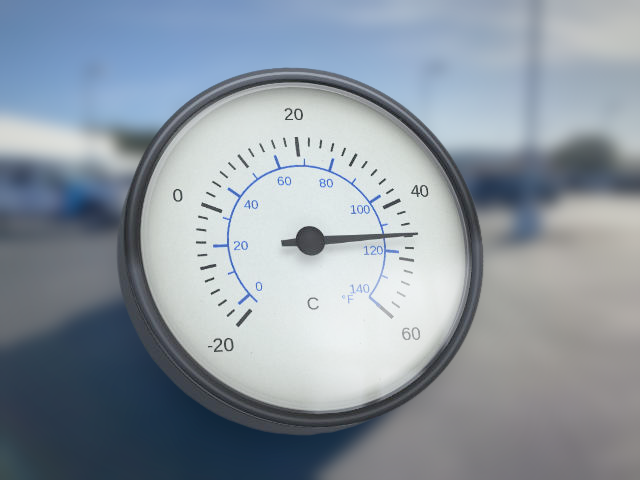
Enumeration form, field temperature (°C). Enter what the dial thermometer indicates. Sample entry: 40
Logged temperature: 46
